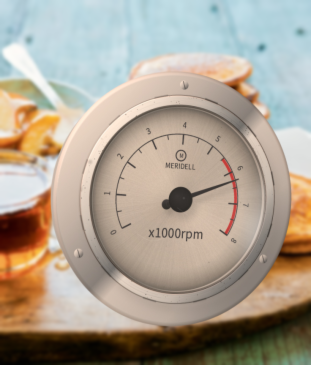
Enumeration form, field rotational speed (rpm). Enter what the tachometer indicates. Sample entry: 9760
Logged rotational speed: 6250
